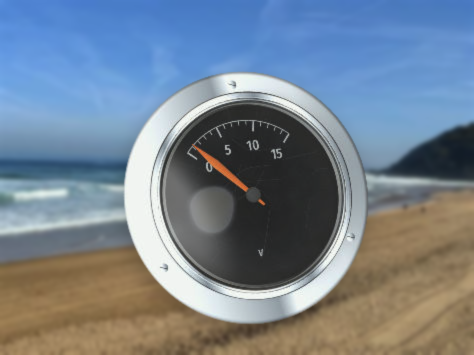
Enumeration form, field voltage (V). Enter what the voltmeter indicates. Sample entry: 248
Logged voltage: 1
